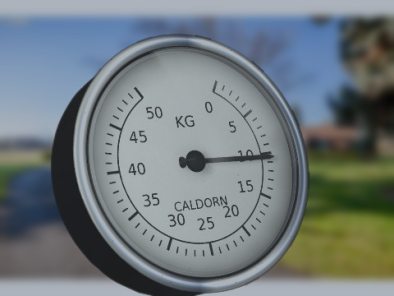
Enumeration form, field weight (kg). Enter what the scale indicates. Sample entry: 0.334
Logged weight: 10.5
